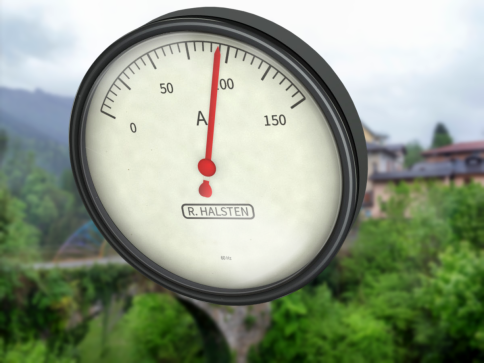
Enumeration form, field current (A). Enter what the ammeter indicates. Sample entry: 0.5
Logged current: 95
